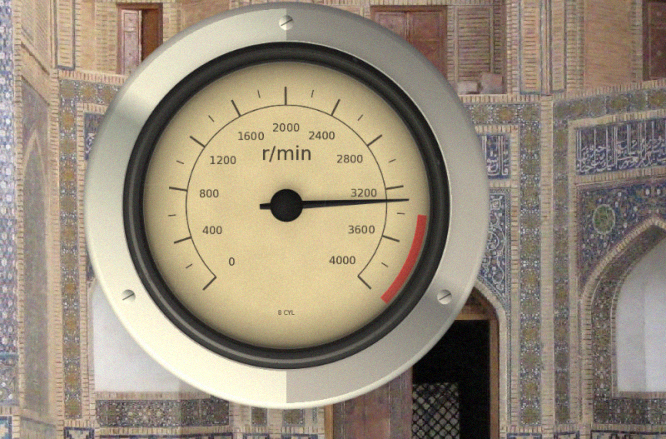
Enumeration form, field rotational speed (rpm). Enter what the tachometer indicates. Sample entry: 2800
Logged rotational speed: 3300
